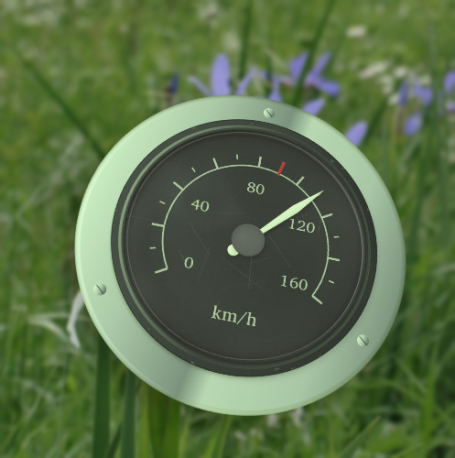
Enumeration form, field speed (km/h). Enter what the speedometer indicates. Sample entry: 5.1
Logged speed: 110
